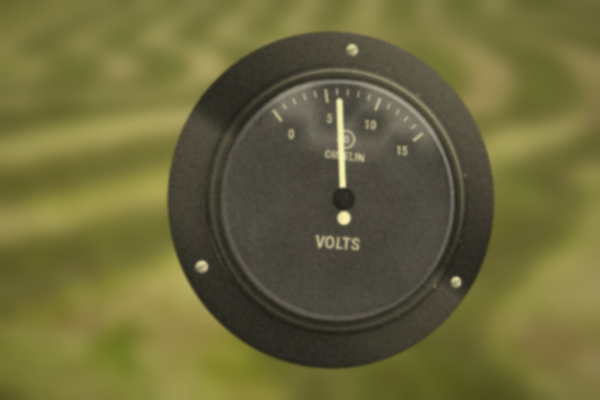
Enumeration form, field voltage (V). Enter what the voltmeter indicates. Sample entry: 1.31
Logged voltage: 6
